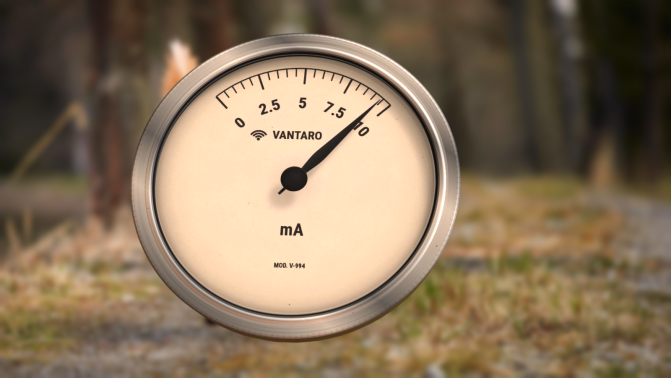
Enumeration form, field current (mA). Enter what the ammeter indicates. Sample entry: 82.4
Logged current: 9.5
